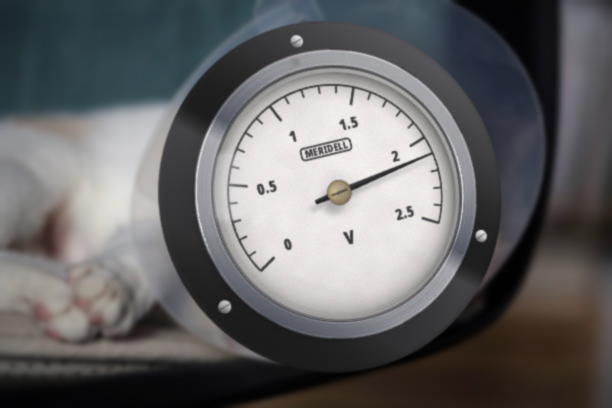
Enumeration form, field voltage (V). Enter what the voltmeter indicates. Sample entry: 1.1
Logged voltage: 2.1
